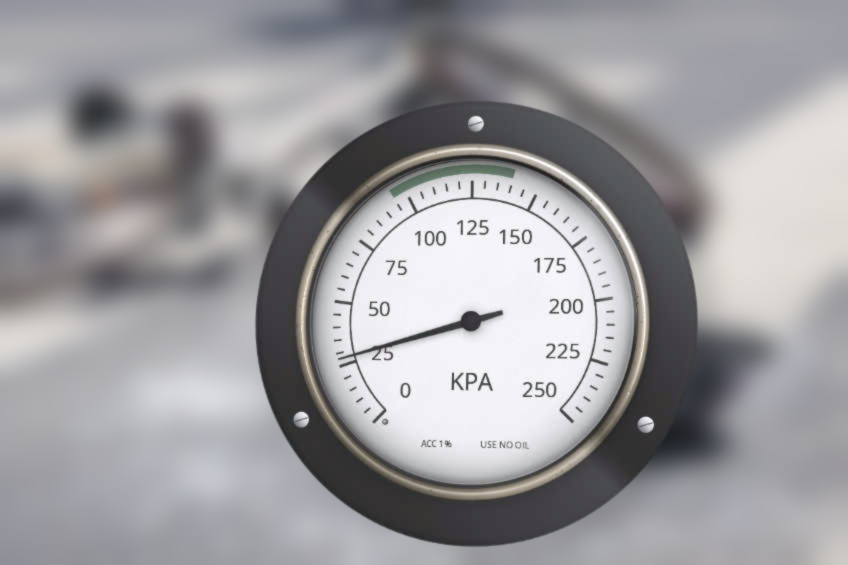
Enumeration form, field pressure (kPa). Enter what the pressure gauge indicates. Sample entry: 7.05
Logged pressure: 27.5
